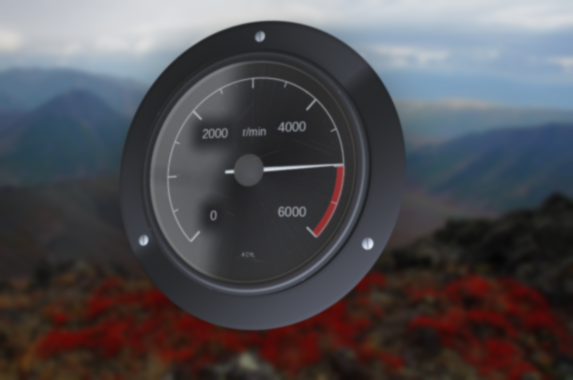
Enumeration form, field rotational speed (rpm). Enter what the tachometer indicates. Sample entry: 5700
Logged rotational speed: 5000
